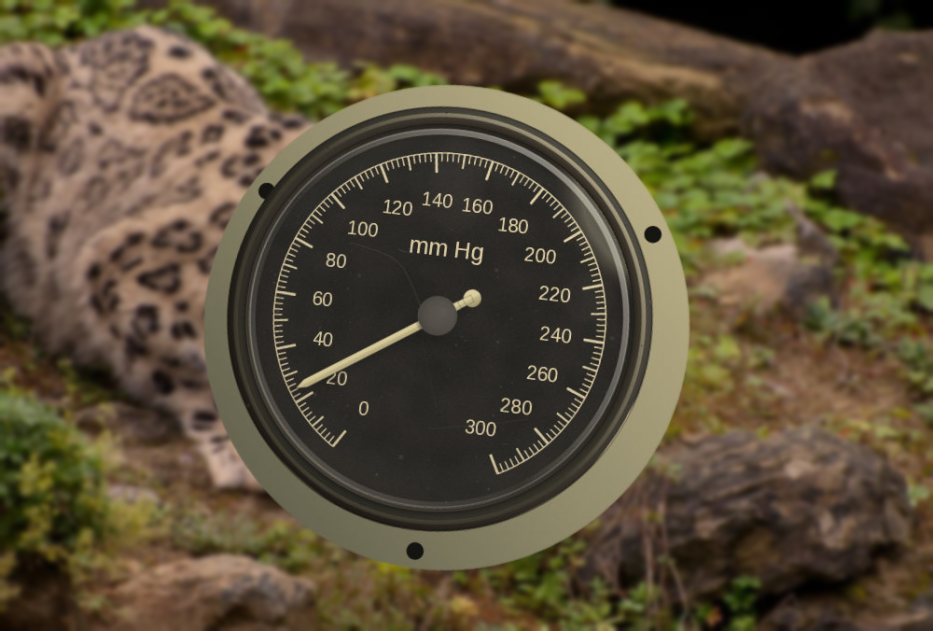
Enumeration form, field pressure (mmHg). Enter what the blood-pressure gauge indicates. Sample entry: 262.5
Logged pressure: 24
